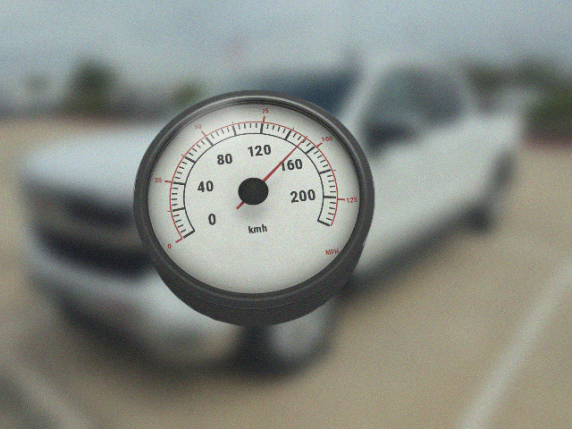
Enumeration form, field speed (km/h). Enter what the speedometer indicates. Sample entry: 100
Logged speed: 152
